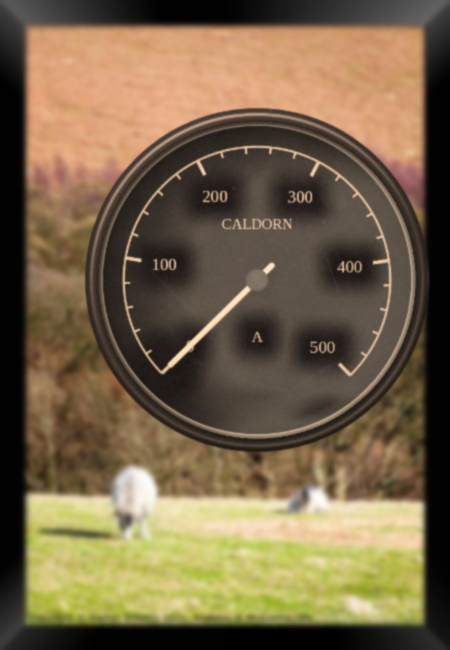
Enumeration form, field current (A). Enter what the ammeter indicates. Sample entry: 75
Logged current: 0
